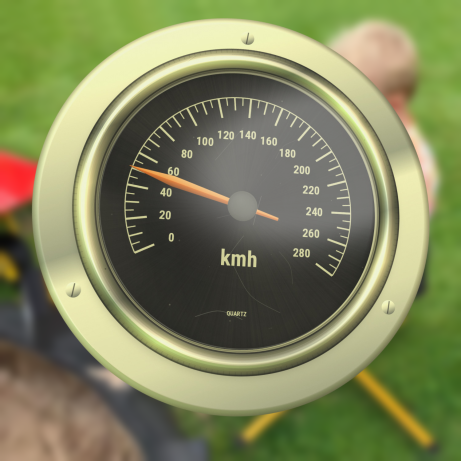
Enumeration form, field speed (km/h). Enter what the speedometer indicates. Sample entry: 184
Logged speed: 50
